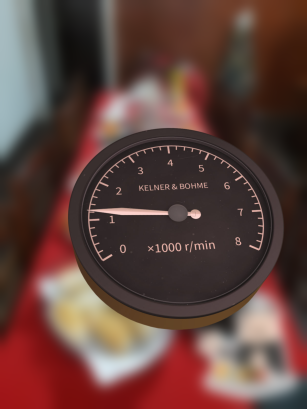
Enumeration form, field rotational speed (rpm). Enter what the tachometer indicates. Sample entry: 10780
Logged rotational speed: 1200
